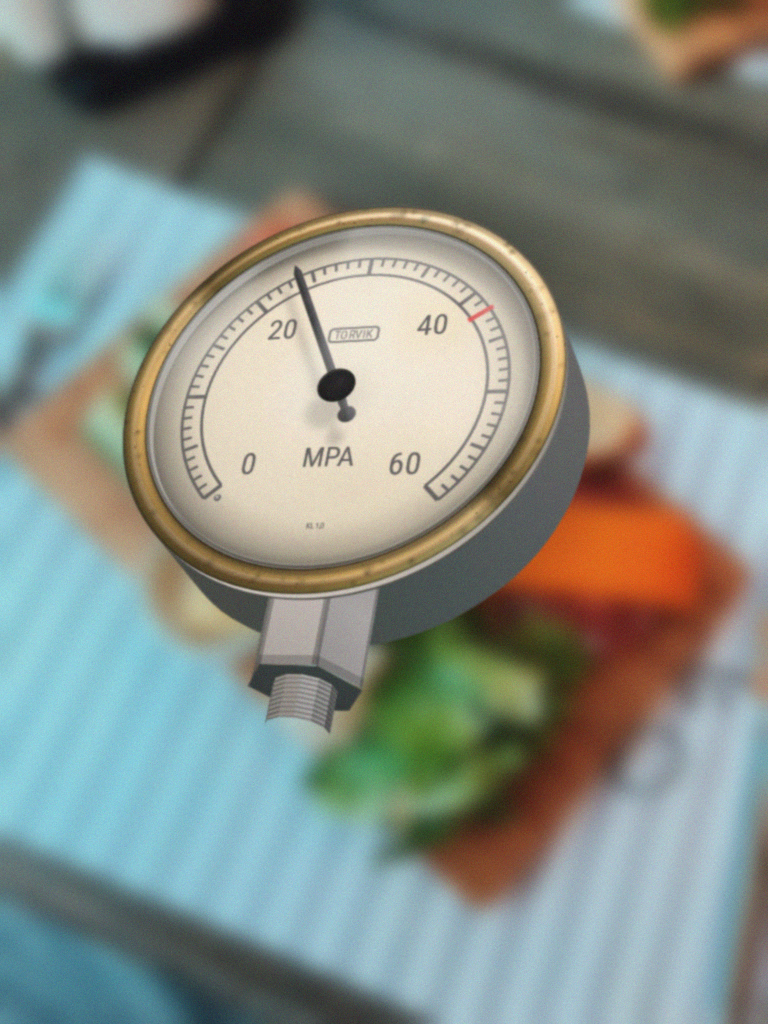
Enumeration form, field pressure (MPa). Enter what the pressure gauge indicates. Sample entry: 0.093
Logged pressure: 24
